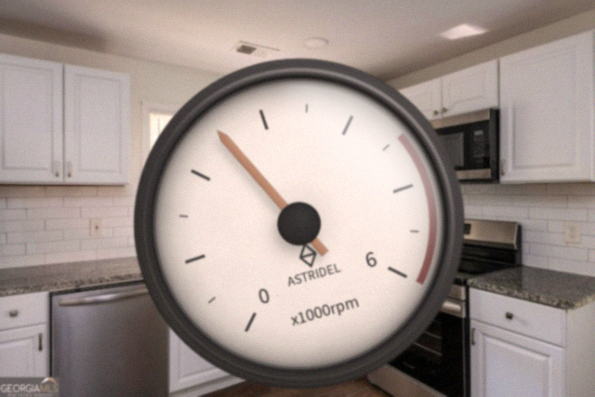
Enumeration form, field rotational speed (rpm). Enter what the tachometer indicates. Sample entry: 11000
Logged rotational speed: 2500
